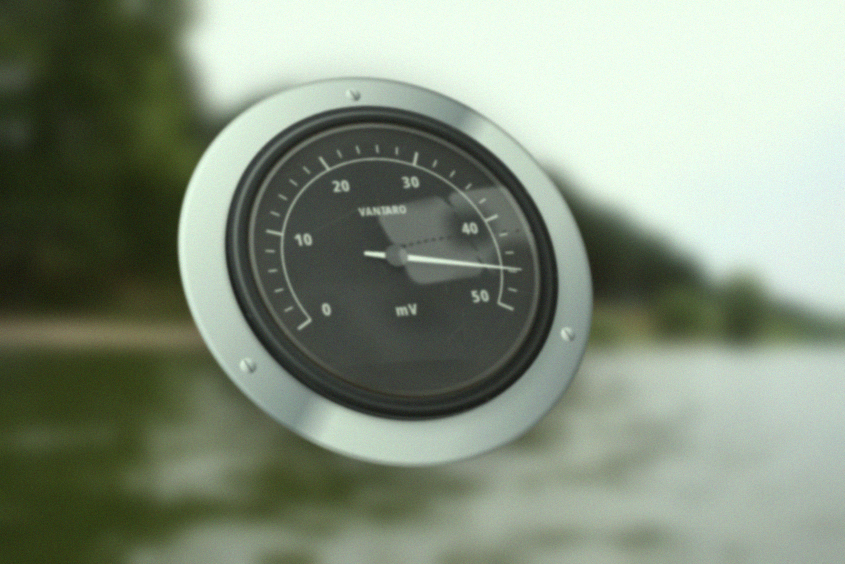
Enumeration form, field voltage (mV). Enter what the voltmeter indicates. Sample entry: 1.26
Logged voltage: 46
